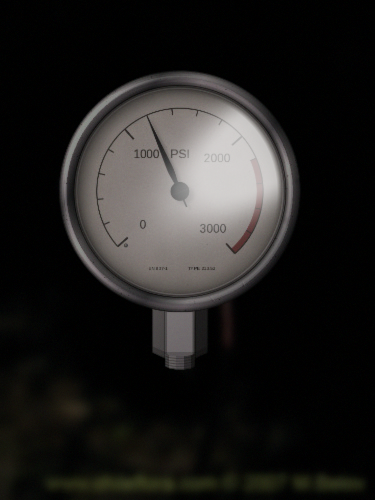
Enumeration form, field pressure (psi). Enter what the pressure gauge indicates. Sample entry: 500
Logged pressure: 1200
